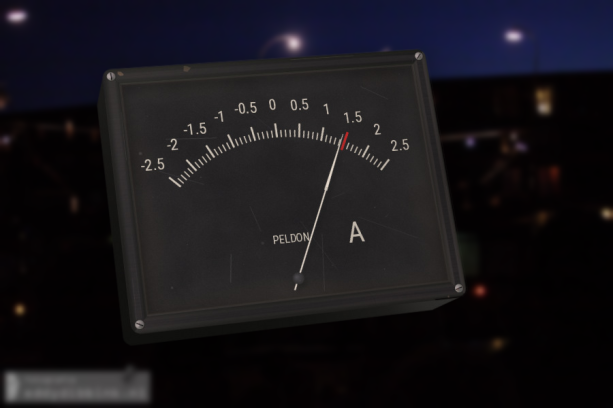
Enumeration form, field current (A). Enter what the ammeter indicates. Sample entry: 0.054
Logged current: 1.4
